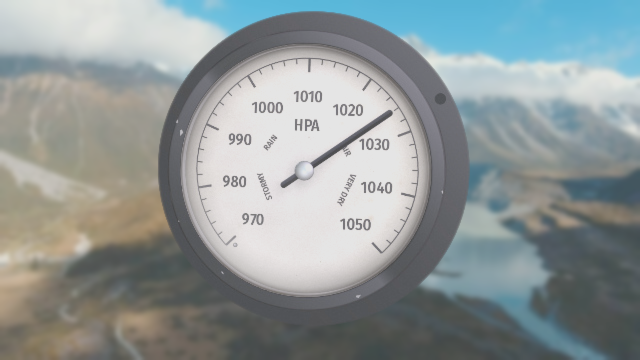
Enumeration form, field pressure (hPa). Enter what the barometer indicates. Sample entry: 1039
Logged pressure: 1026
